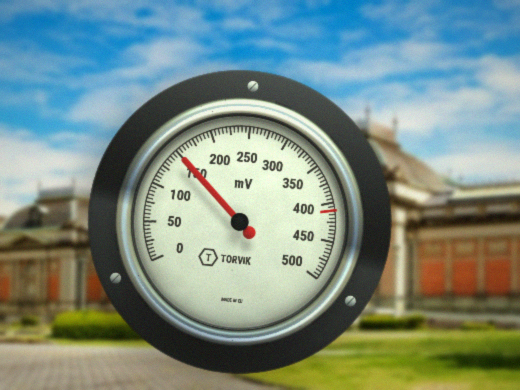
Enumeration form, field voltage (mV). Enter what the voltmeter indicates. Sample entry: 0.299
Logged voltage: 150
